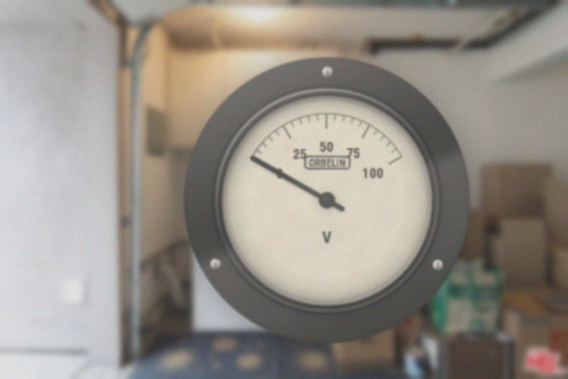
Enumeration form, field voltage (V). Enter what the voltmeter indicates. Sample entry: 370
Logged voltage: 0
